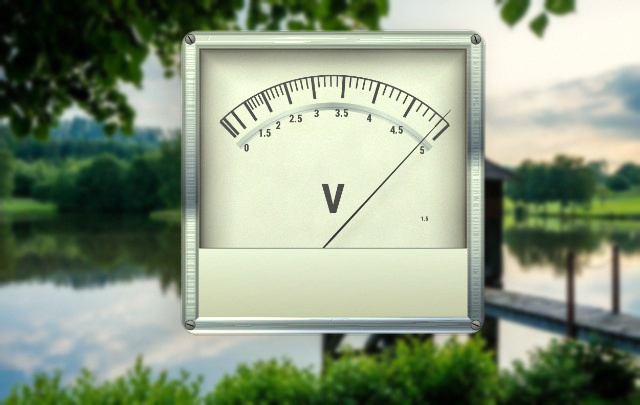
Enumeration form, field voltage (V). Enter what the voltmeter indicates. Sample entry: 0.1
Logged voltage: 4.9
